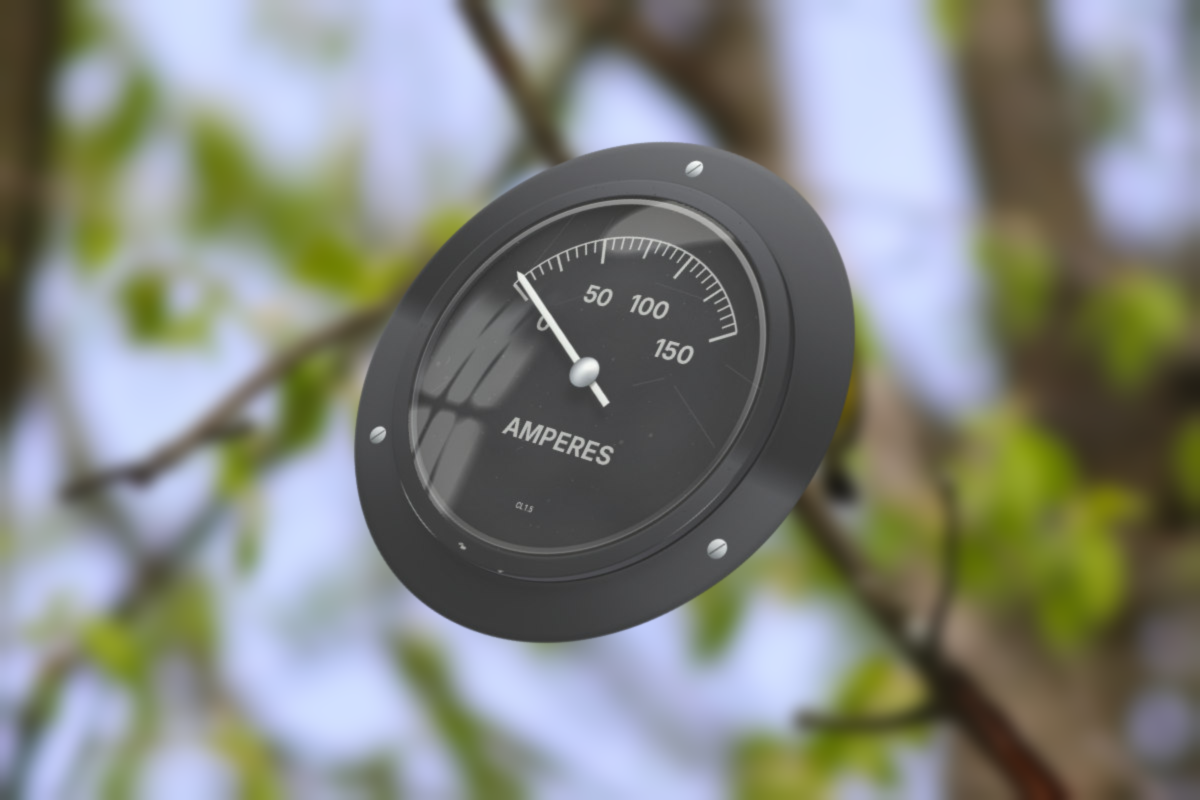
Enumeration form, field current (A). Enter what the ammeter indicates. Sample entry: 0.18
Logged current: 5
